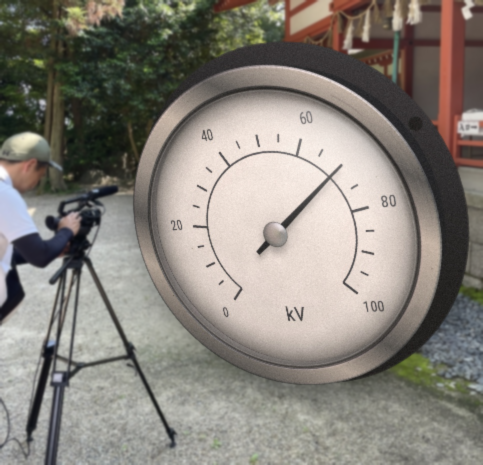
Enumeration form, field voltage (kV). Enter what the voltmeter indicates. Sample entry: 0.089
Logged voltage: 70
